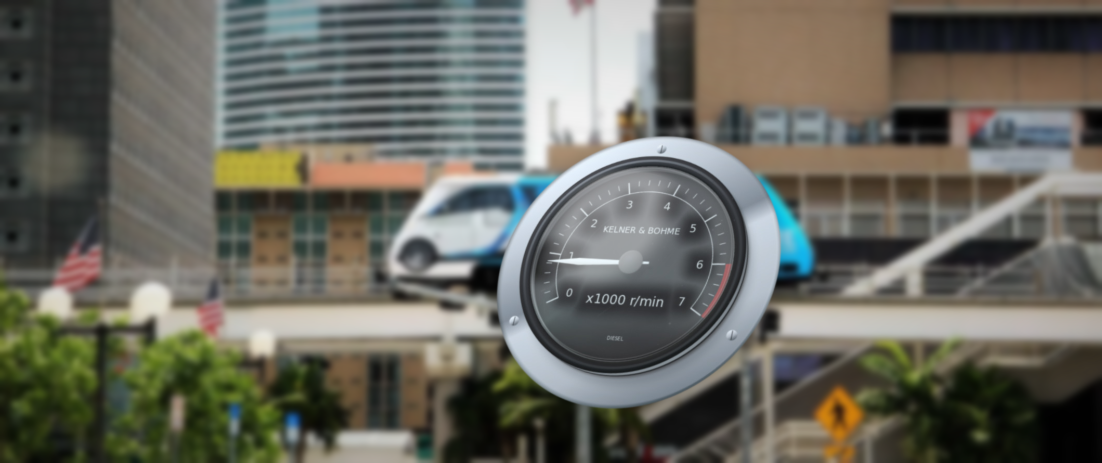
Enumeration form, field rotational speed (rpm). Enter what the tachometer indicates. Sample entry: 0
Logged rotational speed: 800
